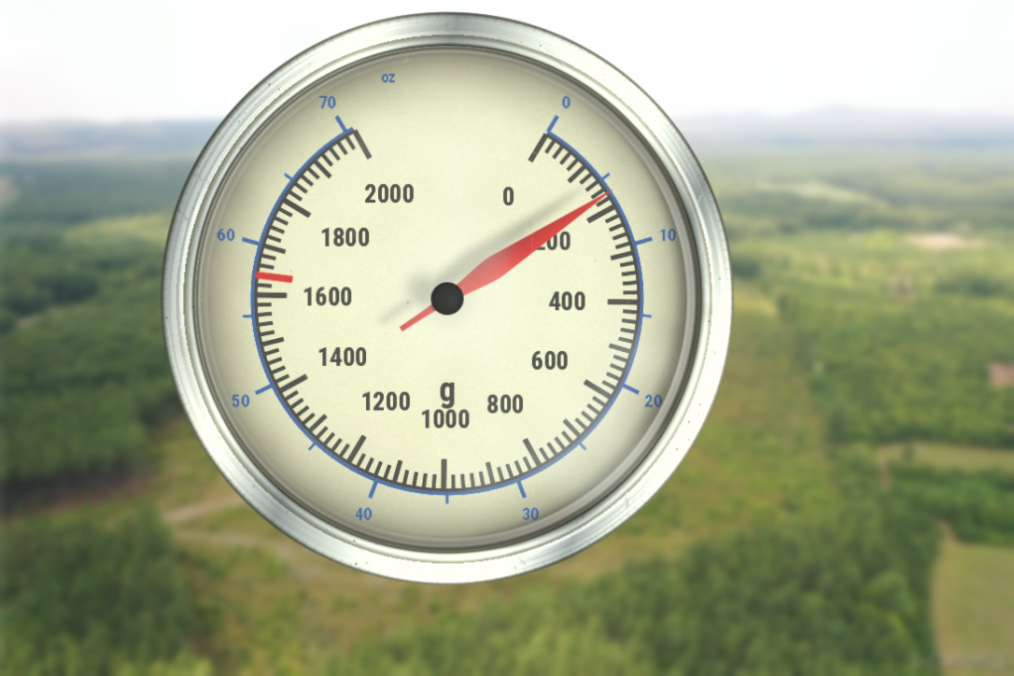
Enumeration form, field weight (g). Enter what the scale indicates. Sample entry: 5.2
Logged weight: 170
